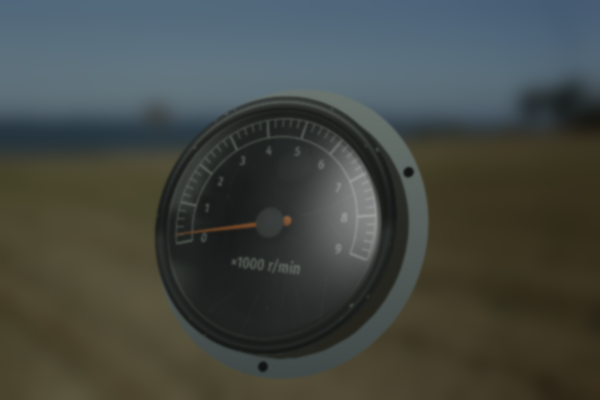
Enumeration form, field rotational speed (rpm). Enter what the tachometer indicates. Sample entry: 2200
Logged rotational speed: 200
